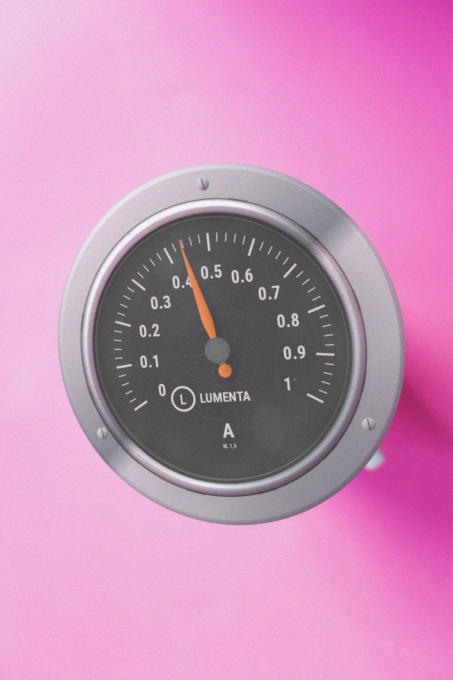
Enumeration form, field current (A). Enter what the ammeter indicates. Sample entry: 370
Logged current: 0.44
